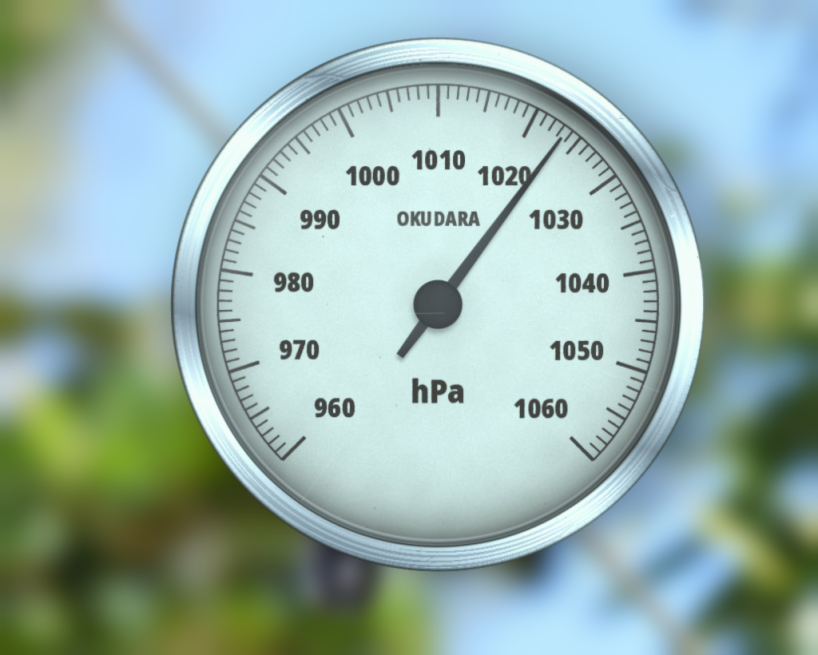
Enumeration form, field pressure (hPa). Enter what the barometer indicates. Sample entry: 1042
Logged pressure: 1023.5
